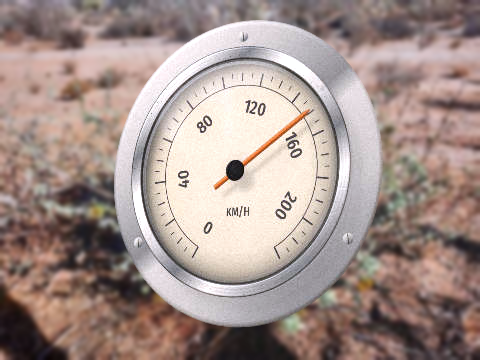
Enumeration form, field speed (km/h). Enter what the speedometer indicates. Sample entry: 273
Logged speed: 150
